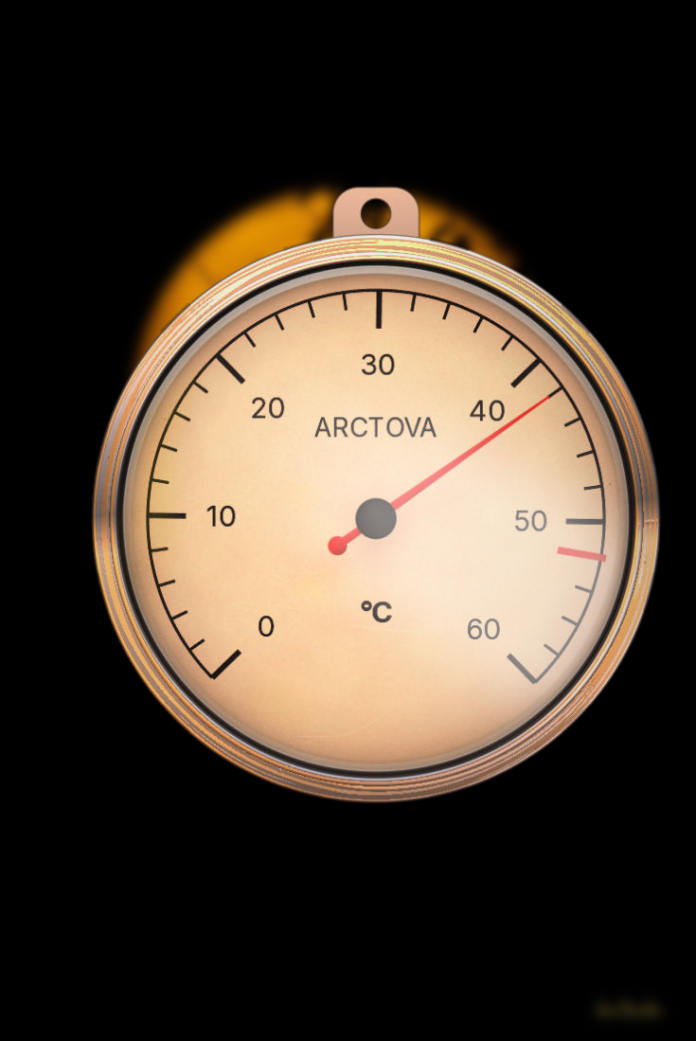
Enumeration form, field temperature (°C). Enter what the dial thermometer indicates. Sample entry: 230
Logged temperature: 42
